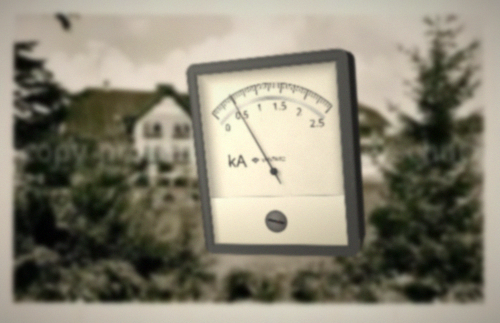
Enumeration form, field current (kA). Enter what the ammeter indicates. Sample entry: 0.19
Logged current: 0.5
